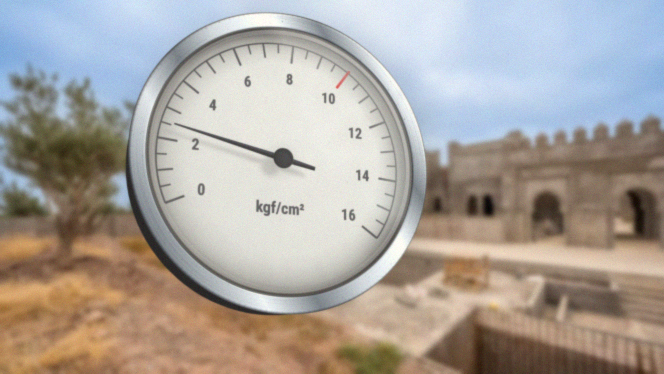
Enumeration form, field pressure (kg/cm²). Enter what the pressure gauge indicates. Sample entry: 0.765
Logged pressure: 2.5
